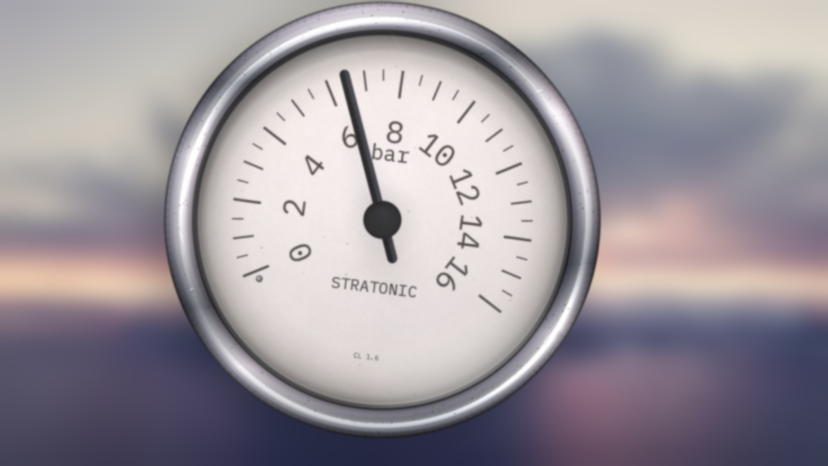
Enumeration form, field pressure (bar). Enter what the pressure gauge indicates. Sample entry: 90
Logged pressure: 6.5
